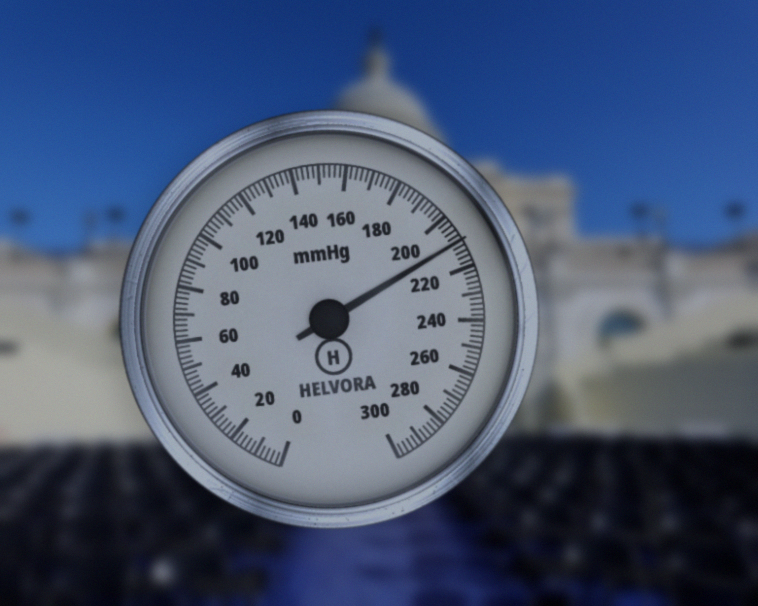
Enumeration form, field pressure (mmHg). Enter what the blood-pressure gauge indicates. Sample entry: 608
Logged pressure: 210
